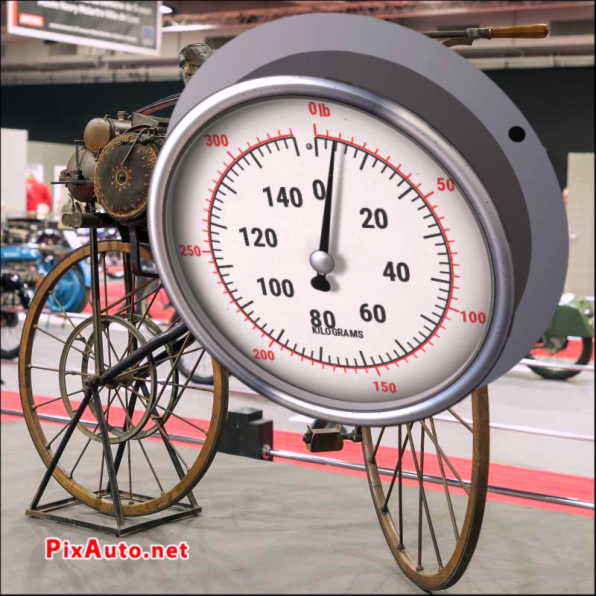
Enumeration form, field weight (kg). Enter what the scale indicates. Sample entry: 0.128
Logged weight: 4
